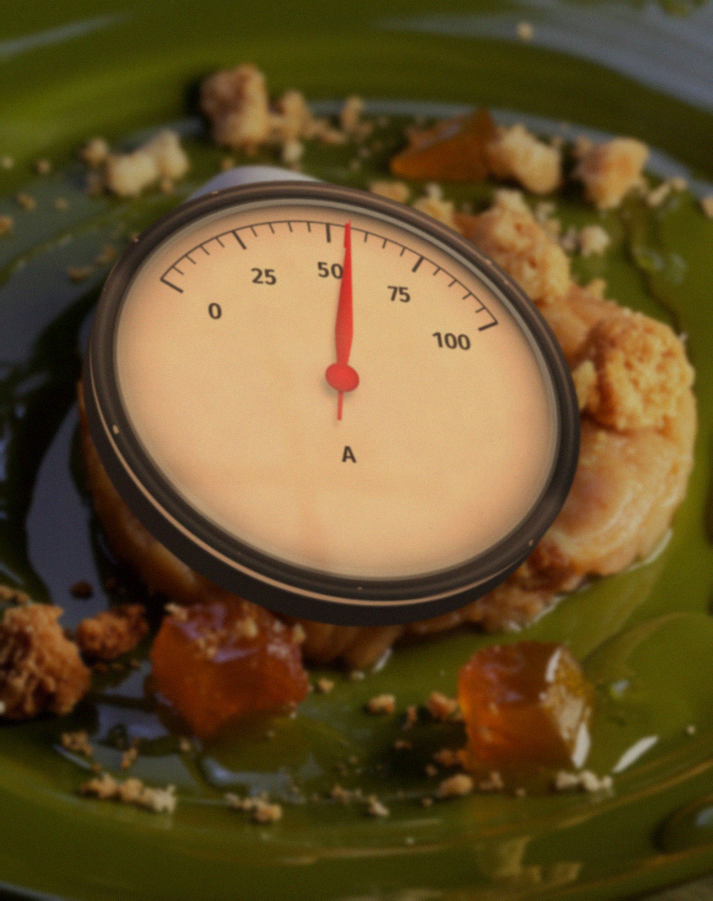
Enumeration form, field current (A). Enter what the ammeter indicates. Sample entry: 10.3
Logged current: 55
